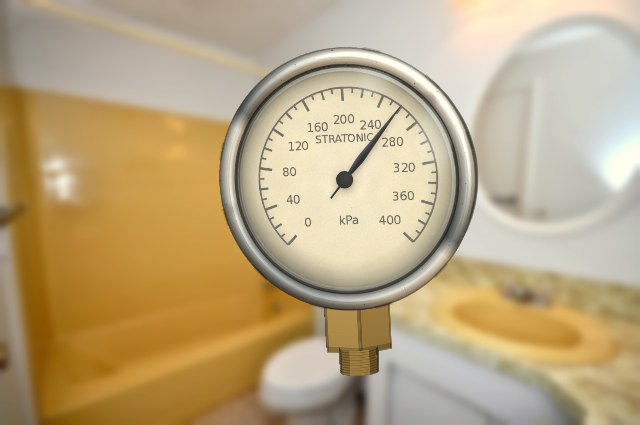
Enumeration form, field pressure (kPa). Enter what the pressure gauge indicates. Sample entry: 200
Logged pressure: 260
